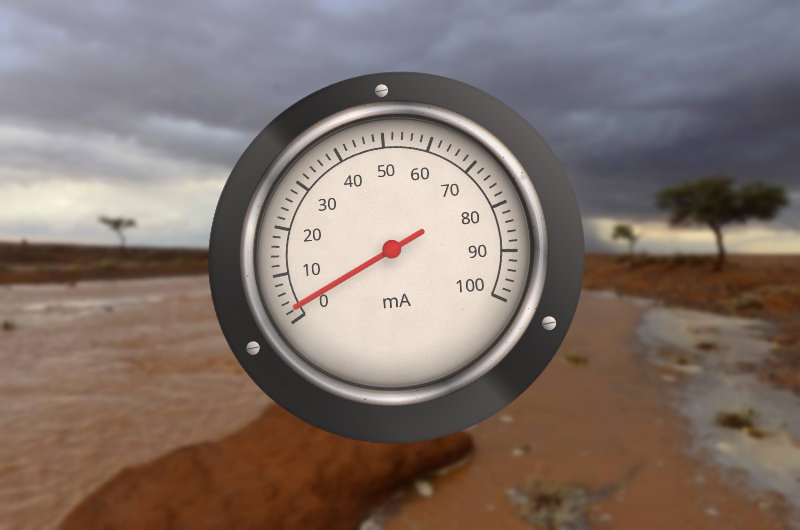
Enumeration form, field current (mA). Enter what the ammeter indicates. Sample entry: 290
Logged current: 2
